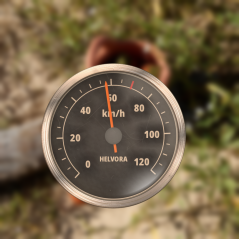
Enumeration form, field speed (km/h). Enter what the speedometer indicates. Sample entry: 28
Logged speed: 57.5
